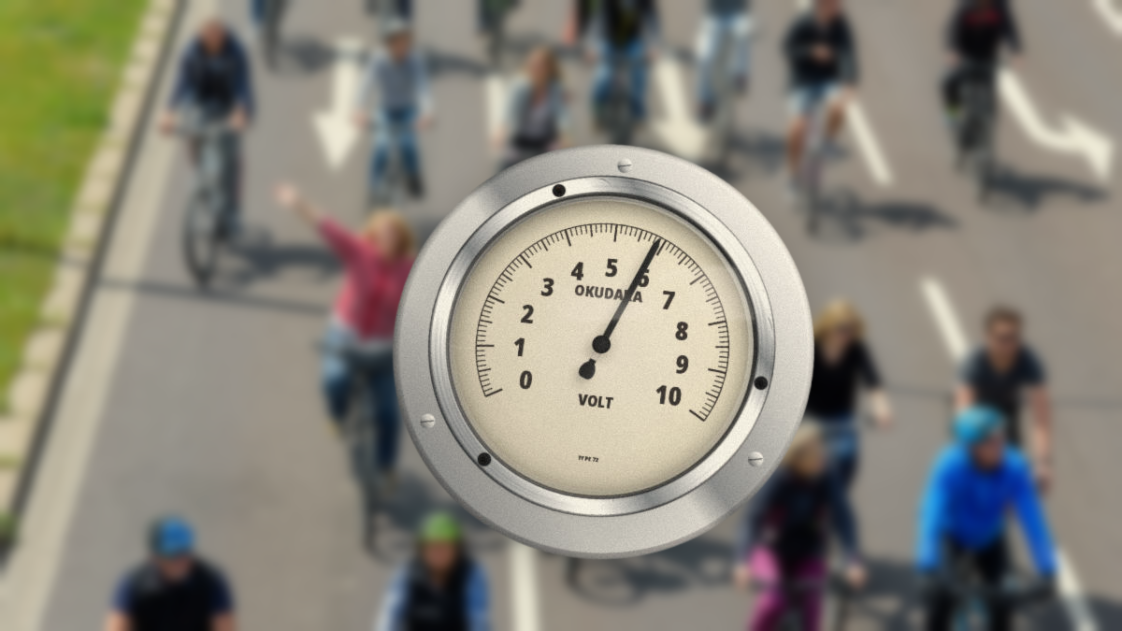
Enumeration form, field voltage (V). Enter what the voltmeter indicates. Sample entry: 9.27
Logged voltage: 5.9
